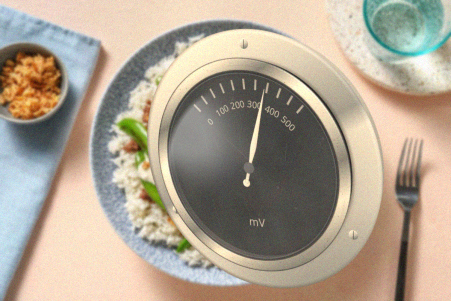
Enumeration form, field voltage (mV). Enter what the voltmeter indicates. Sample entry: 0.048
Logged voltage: 350
